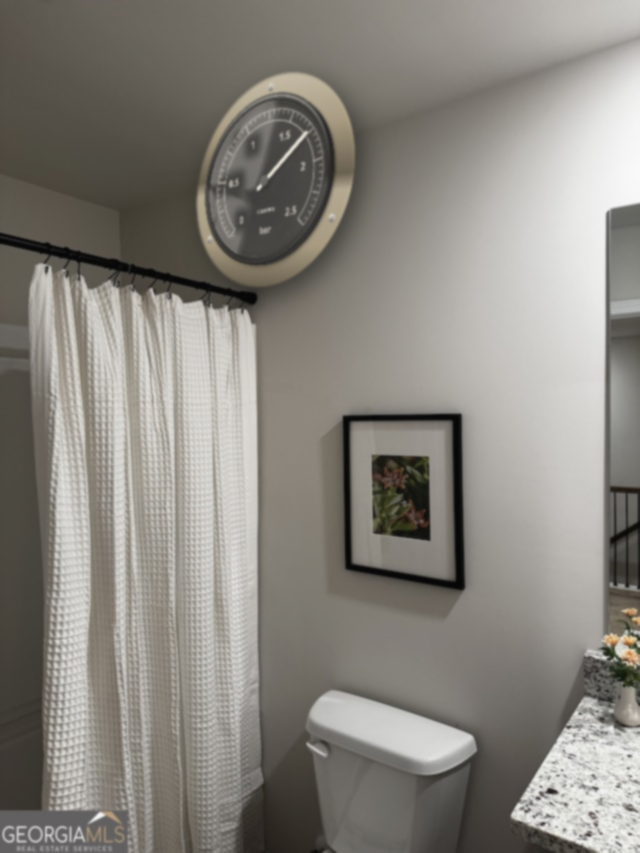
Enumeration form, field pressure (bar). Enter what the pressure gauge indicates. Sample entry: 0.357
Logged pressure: 1.75
